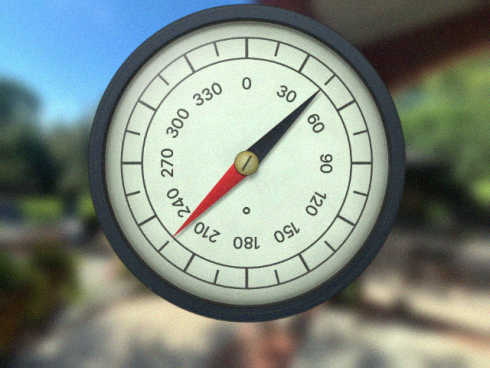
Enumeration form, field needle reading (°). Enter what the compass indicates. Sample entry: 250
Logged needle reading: 225
